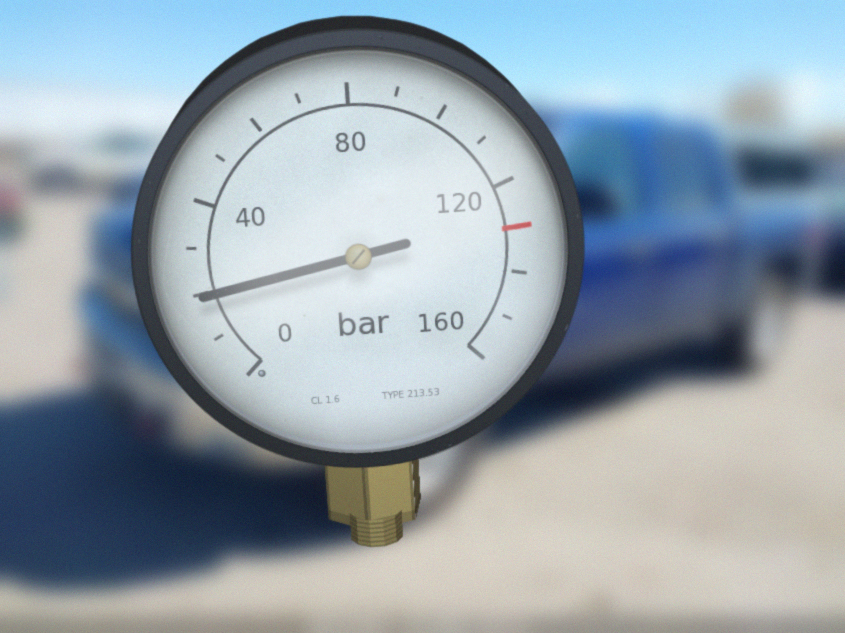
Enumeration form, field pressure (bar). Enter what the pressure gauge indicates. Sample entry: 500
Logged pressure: 20
